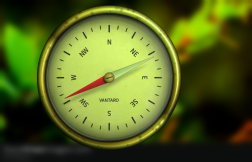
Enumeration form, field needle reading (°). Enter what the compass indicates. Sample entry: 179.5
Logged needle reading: 245
